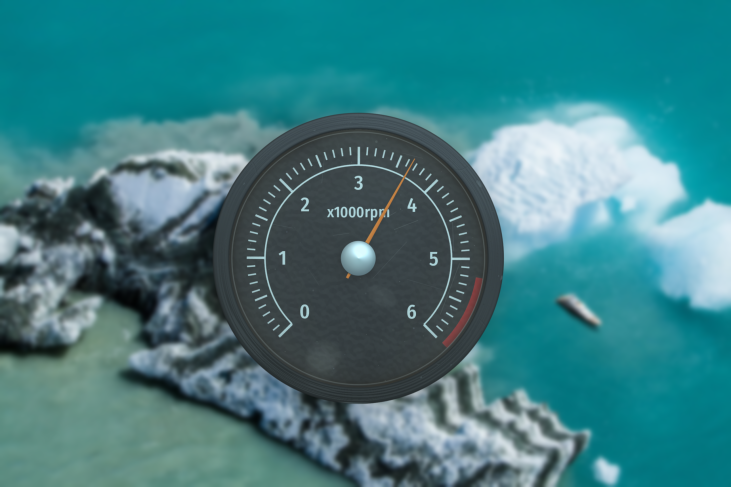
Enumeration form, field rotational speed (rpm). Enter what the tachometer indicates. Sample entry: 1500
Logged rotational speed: 3650
